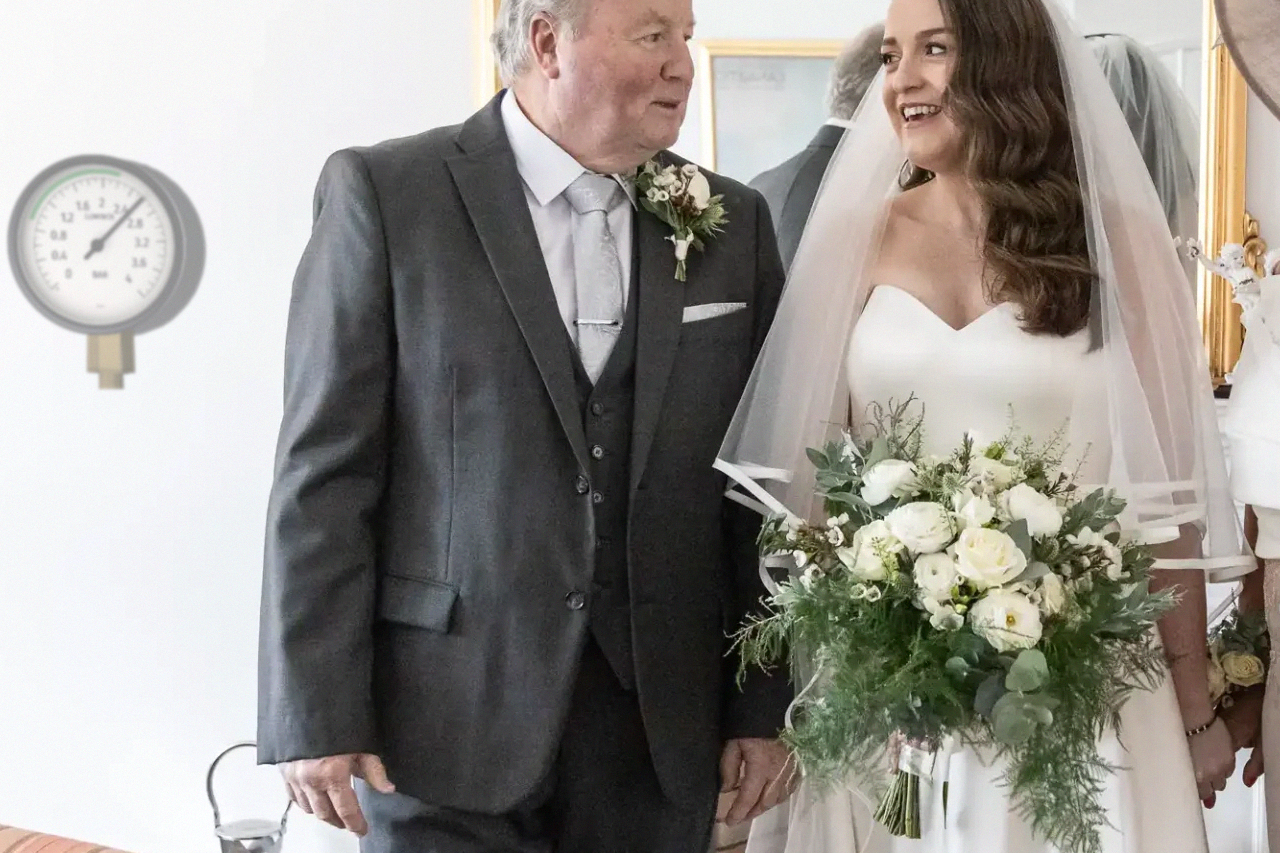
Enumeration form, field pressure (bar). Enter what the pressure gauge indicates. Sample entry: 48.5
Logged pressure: 2.6
